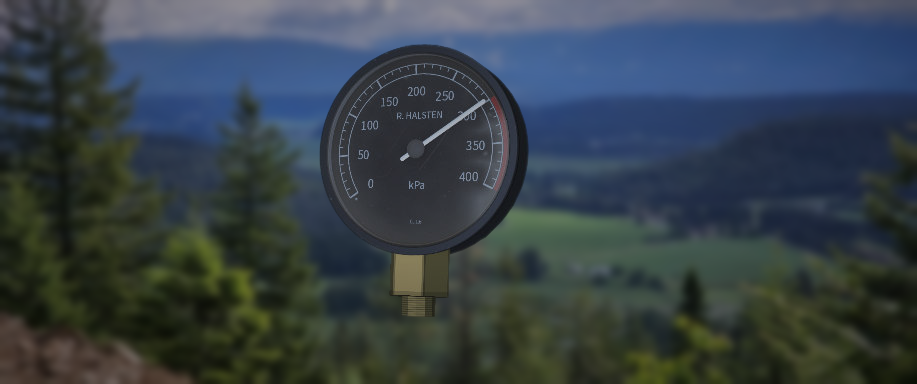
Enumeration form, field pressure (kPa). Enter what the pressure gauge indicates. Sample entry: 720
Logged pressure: 300
